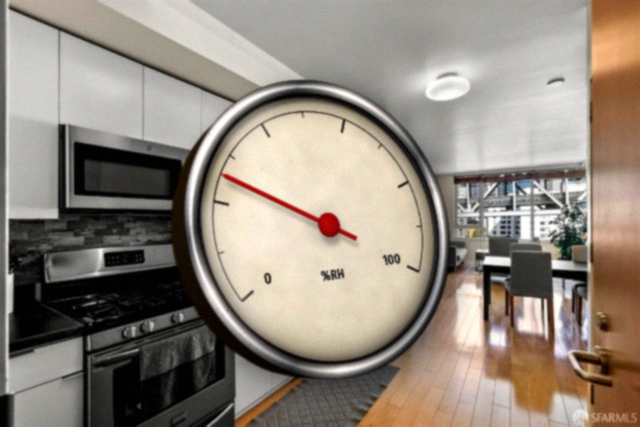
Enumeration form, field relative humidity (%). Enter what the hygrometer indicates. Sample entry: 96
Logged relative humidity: 25
